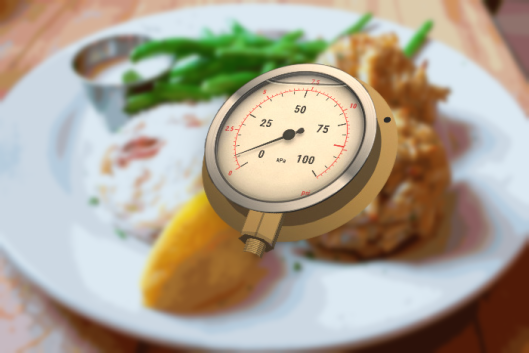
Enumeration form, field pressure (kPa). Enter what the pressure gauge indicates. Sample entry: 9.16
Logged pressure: 5
